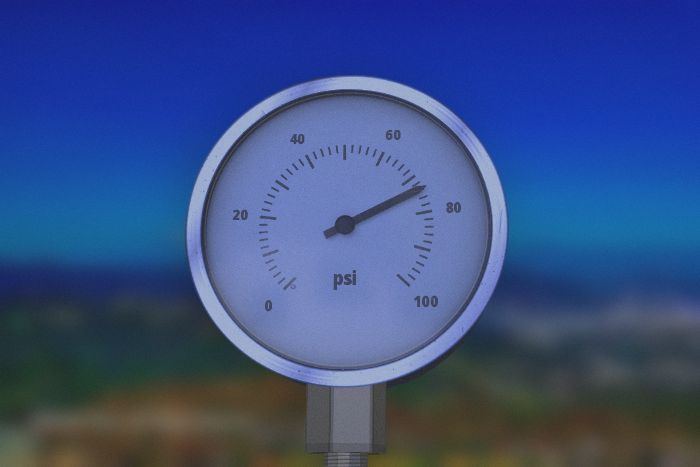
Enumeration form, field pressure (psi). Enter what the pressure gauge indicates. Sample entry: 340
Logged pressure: 74
